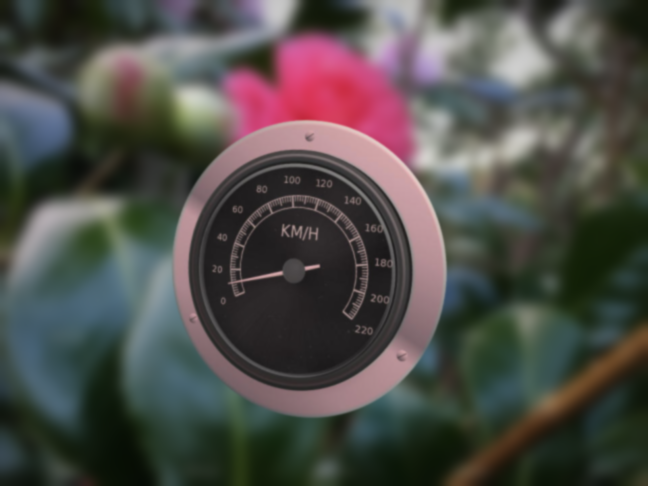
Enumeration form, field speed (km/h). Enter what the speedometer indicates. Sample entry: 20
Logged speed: 10
